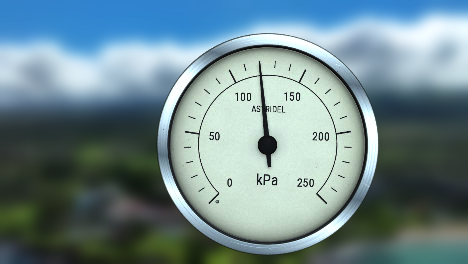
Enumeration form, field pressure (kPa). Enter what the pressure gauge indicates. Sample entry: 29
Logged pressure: 120
